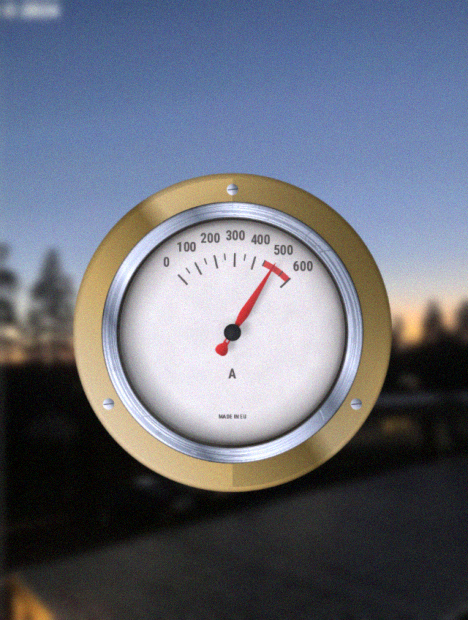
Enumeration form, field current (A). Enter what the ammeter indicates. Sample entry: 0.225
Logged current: 500
